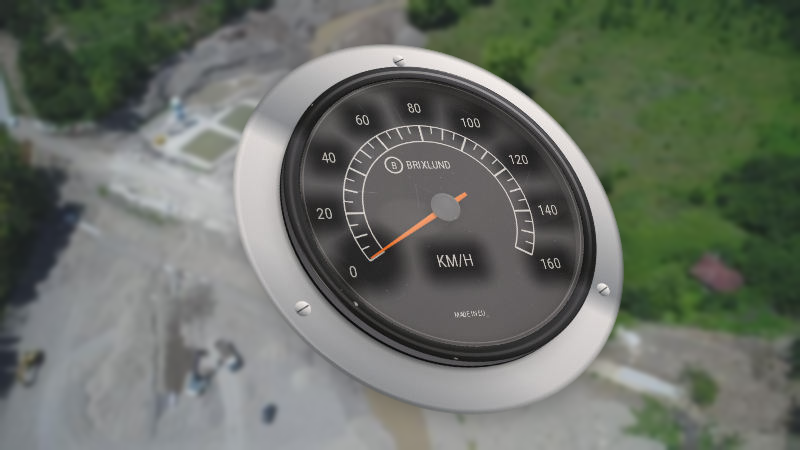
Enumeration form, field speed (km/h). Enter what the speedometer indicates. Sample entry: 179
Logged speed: 0
